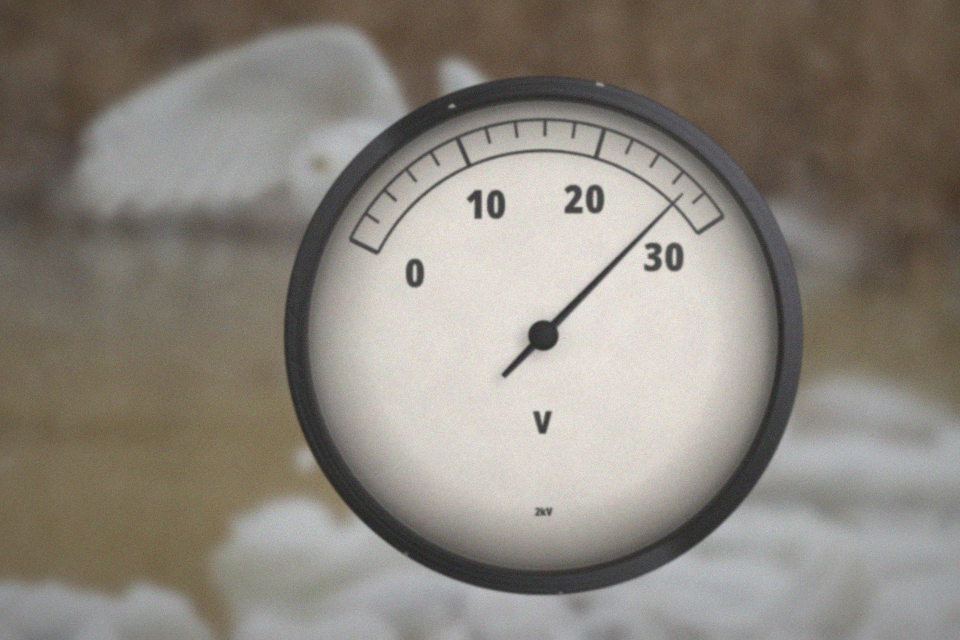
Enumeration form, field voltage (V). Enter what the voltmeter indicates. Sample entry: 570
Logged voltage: 27
